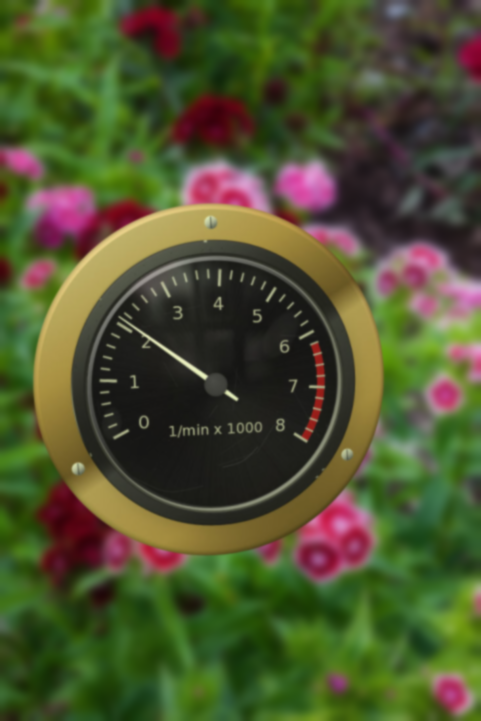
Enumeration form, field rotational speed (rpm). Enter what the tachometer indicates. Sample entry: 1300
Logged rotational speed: 2100
